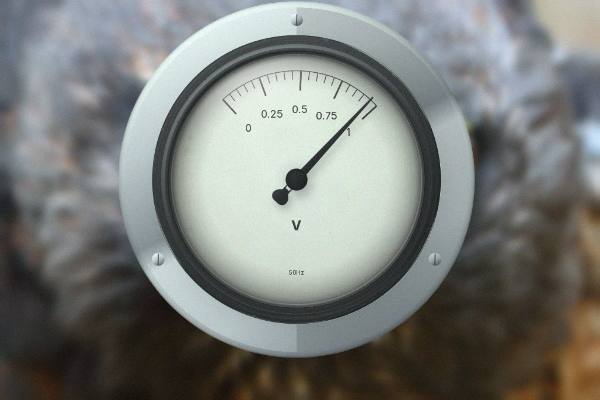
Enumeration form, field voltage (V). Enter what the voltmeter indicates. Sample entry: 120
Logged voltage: 0.95
